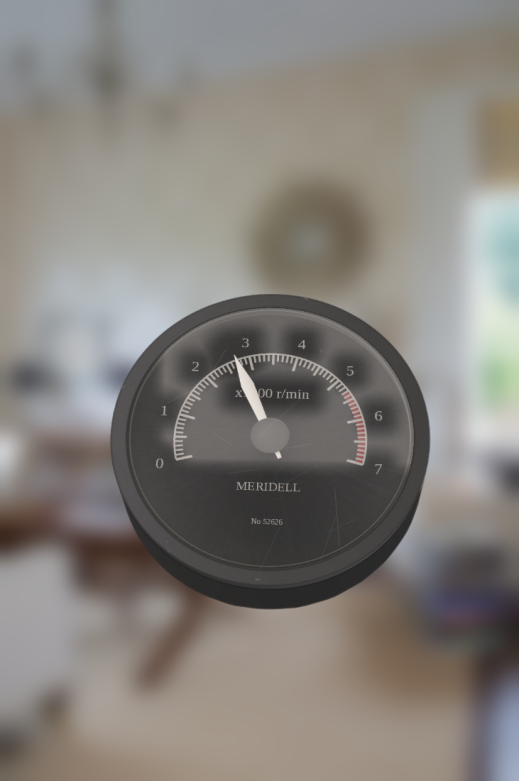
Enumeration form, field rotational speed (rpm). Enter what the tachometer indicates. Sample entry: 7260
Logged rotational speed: 2700
